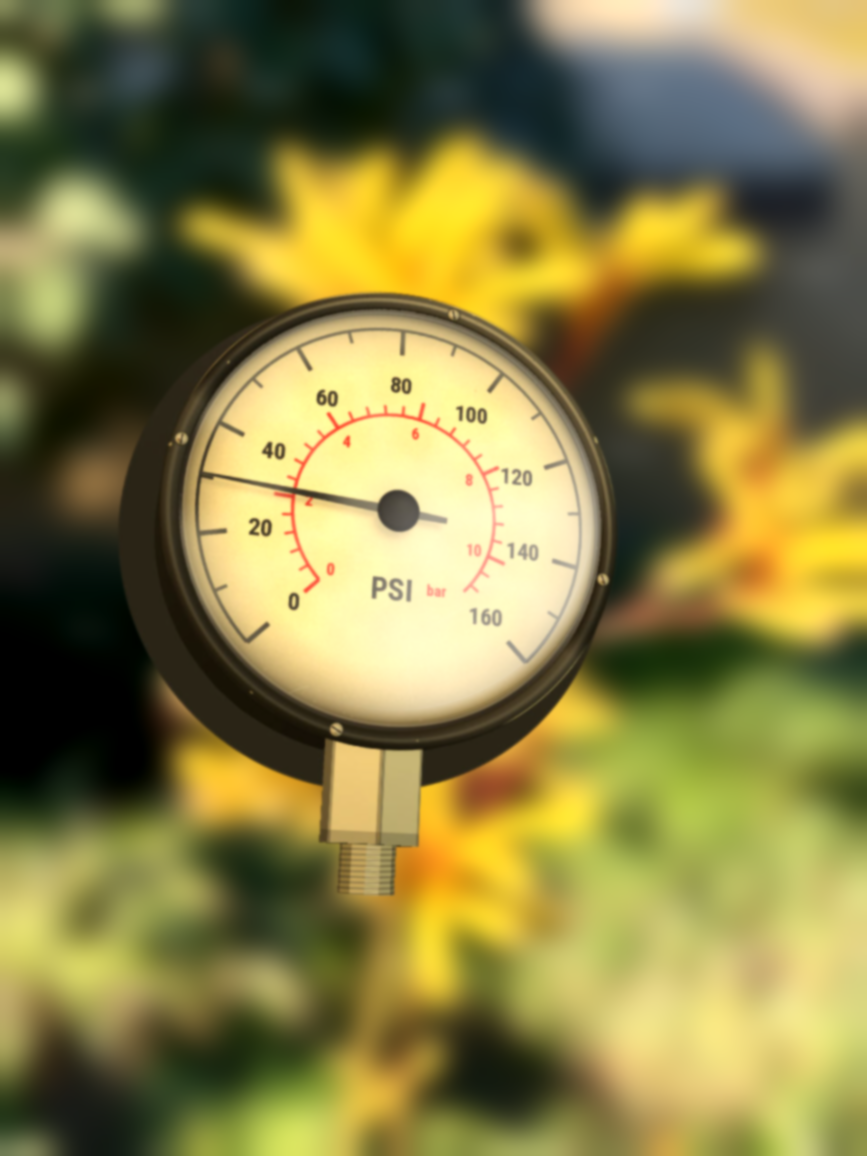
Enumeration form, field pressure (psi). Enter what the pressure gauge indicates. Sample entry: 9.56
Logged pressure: 30
